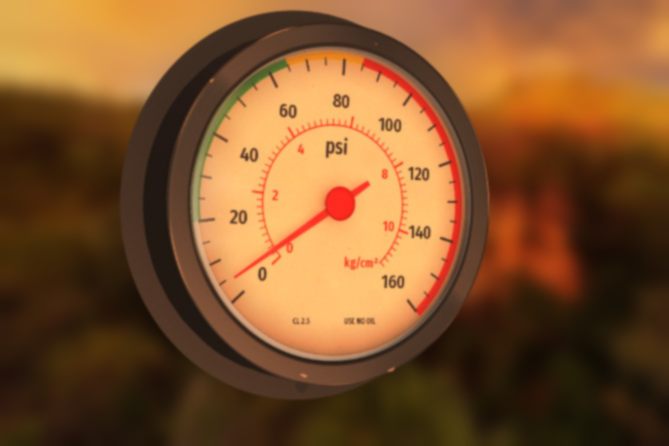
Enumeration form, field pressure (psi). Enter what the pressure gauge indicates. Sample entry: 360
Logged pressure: 5
